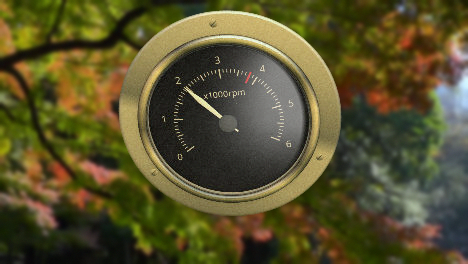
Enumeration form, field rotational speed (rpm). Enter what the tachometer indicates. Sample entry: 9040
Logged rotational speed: 2000
